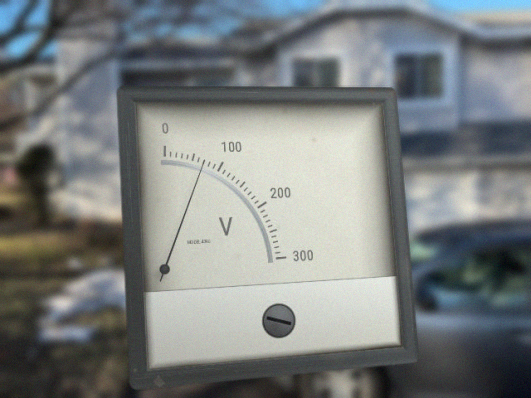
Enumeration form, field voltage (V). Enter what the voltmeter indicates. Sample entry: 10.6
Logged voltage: 70
